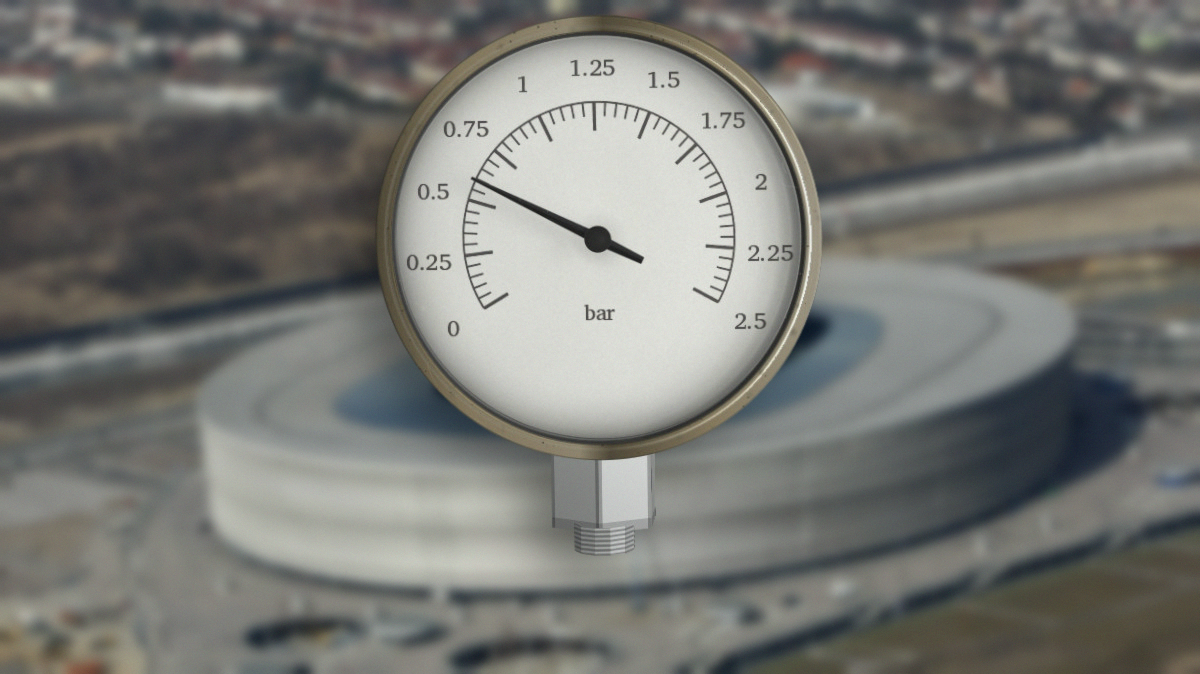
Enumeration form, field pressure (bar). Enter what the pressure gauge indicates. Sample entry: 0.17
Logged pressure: 0.6
